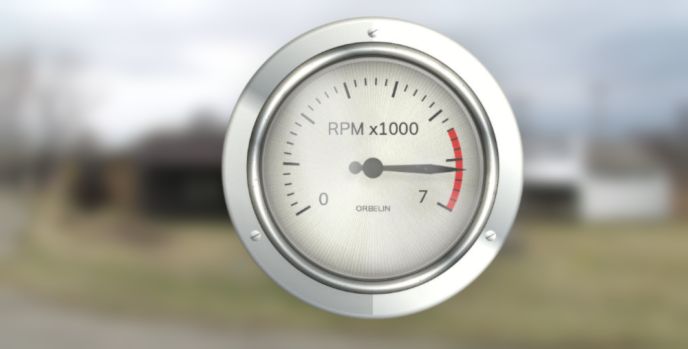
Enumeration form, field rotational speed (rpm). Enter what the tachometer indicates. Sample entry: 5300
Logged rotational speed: 6200
